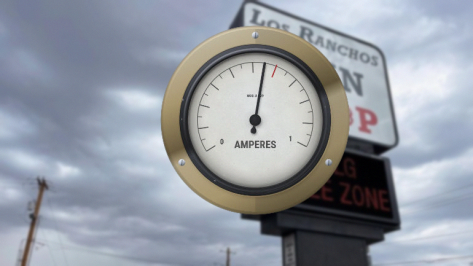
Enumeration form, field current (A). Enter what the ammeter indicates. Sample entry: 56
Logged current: 0.55
